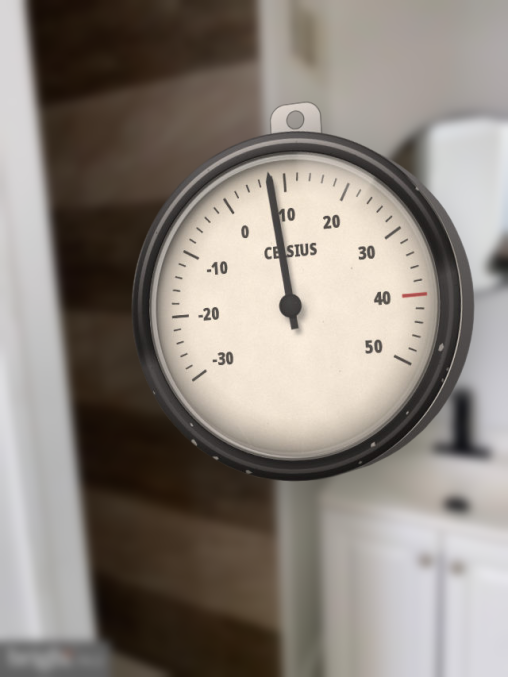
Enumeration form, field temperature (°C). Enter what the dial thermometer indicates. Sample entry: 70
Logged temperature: 8
